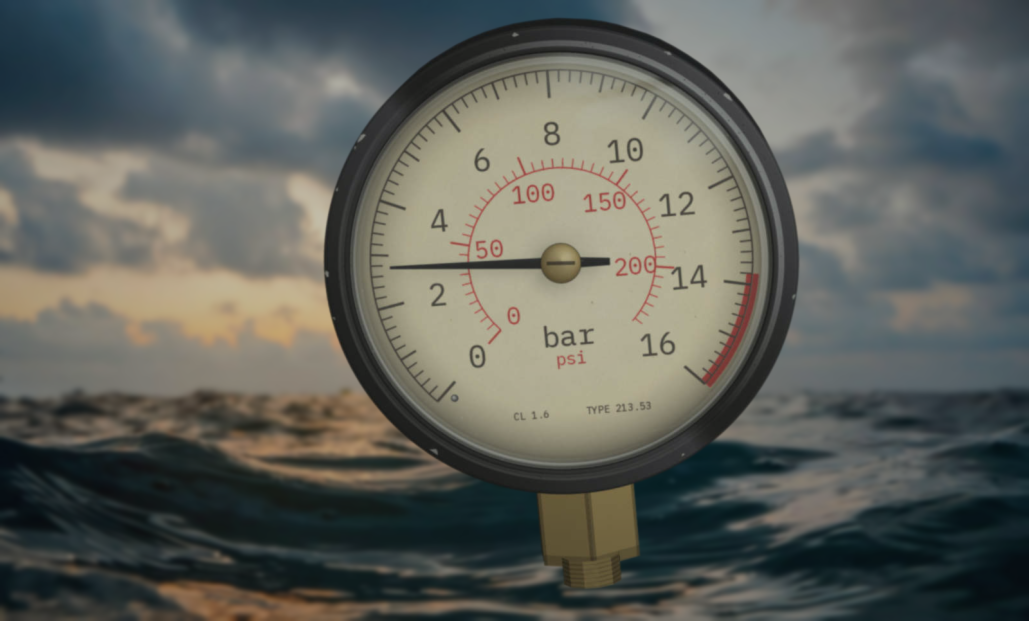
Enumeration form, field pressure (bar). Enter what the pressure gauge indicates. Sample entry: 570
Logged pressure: 2.8
